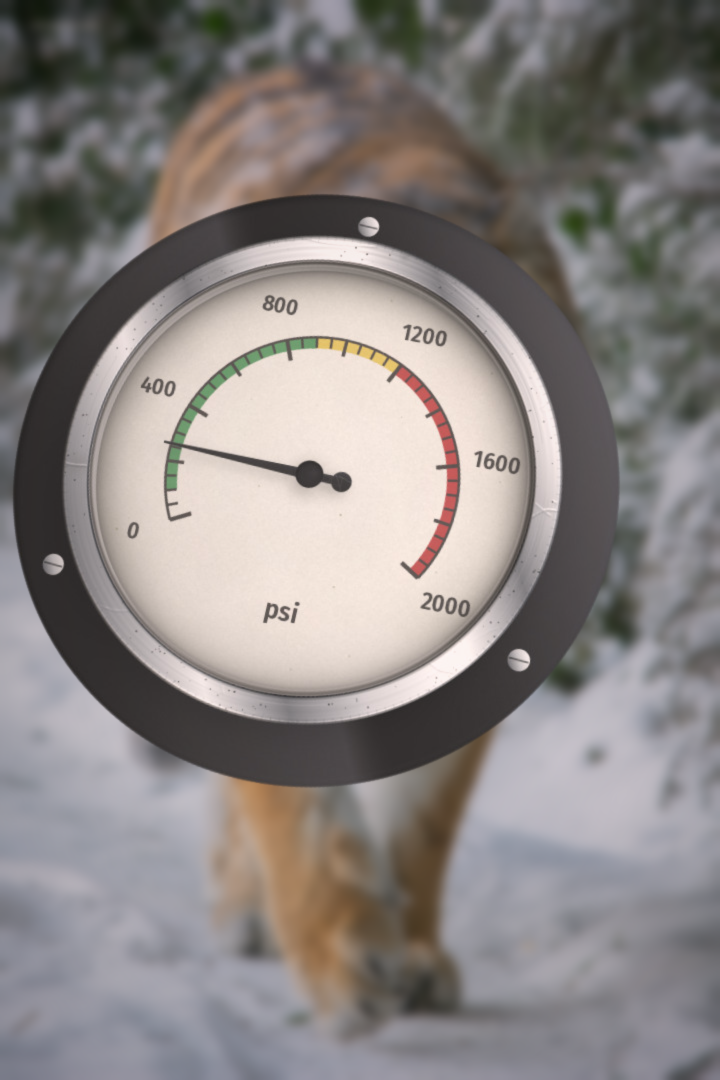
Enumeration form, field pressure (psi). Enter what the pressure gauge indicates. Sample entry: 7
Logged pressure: 250
